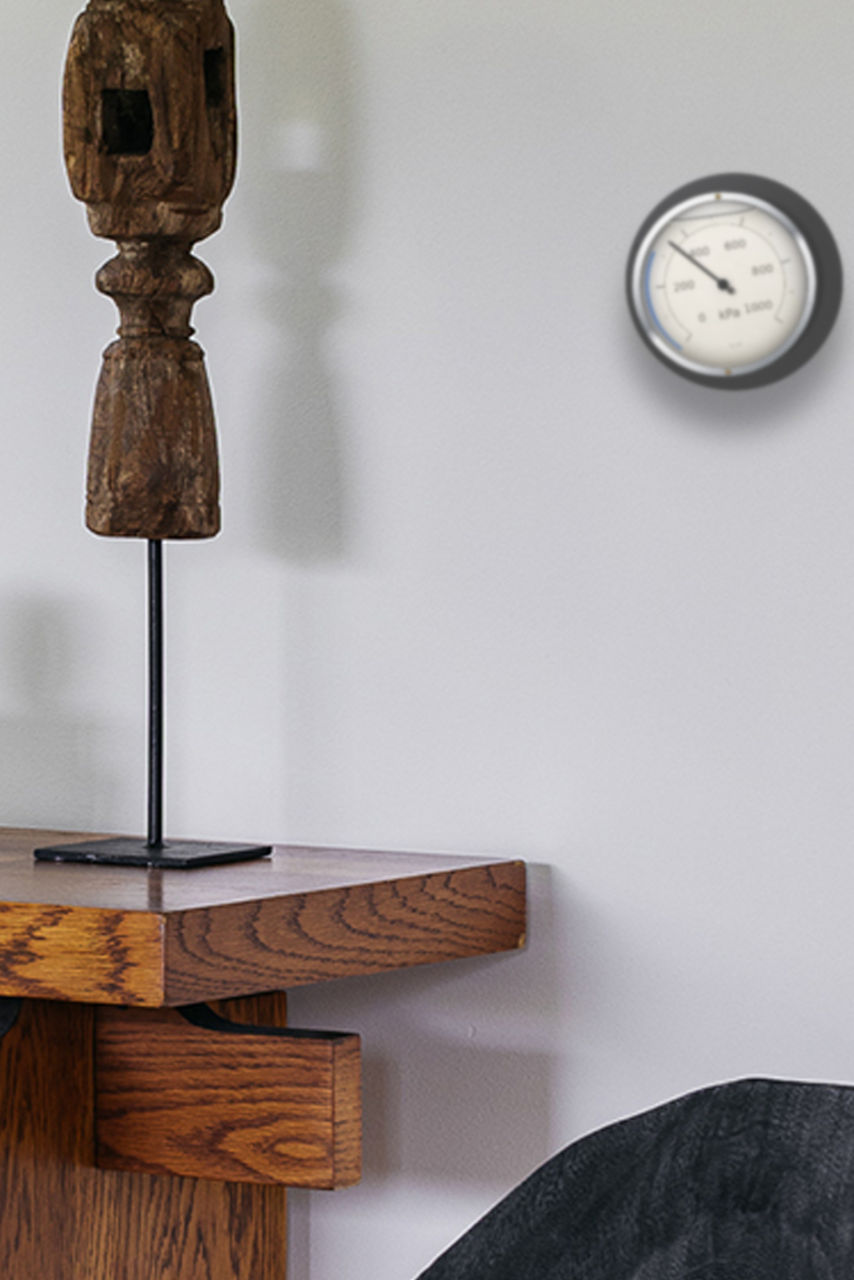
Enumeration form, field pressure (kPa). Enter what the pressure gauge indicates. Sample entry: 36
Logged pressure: 350
